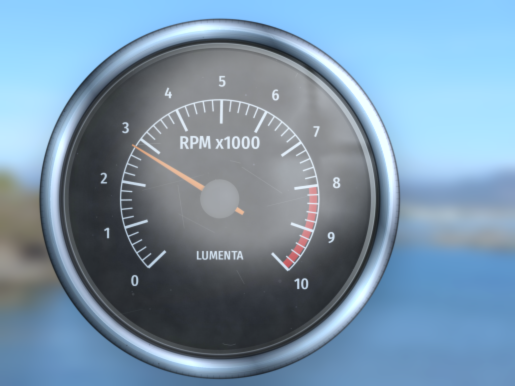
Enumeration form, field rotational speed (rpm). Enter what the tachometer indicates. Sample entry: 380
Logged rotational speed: 2800
